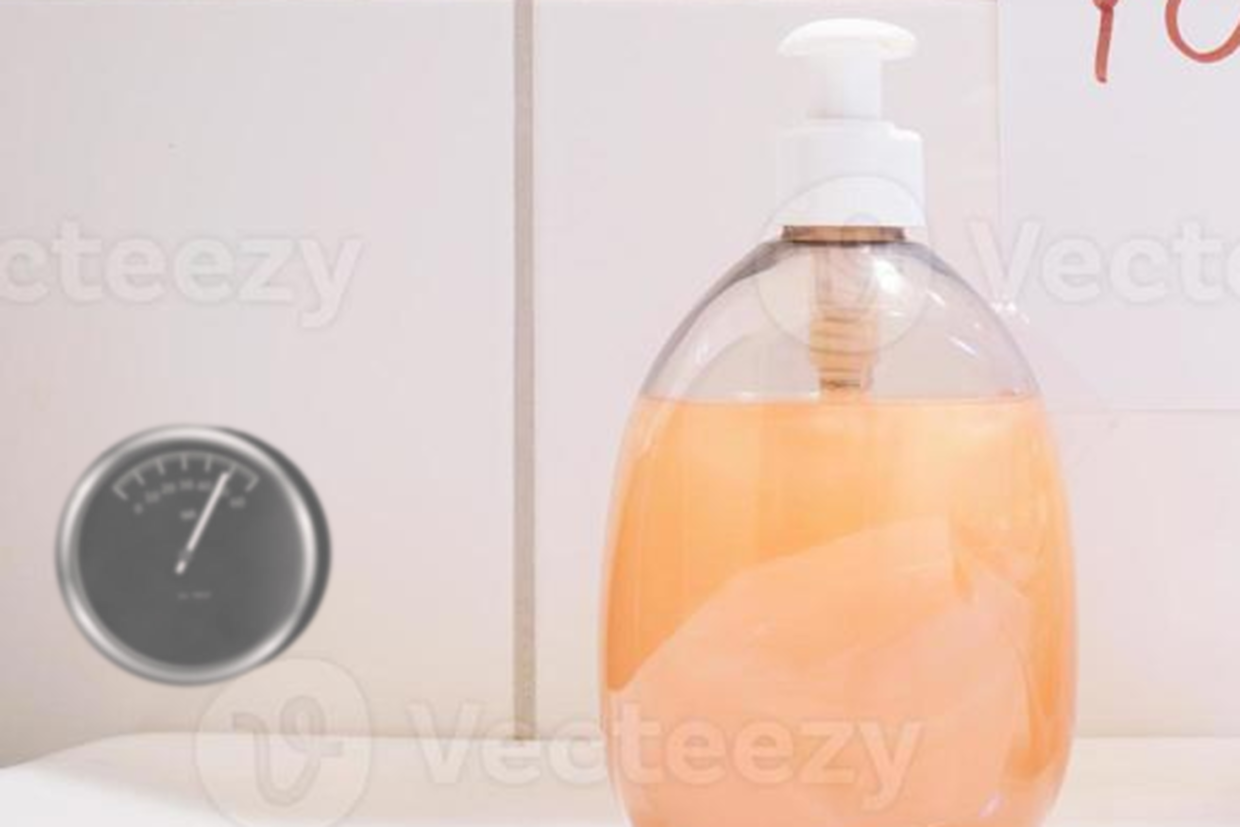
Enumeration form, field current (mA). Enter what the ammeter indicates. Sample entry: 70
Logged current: 50
